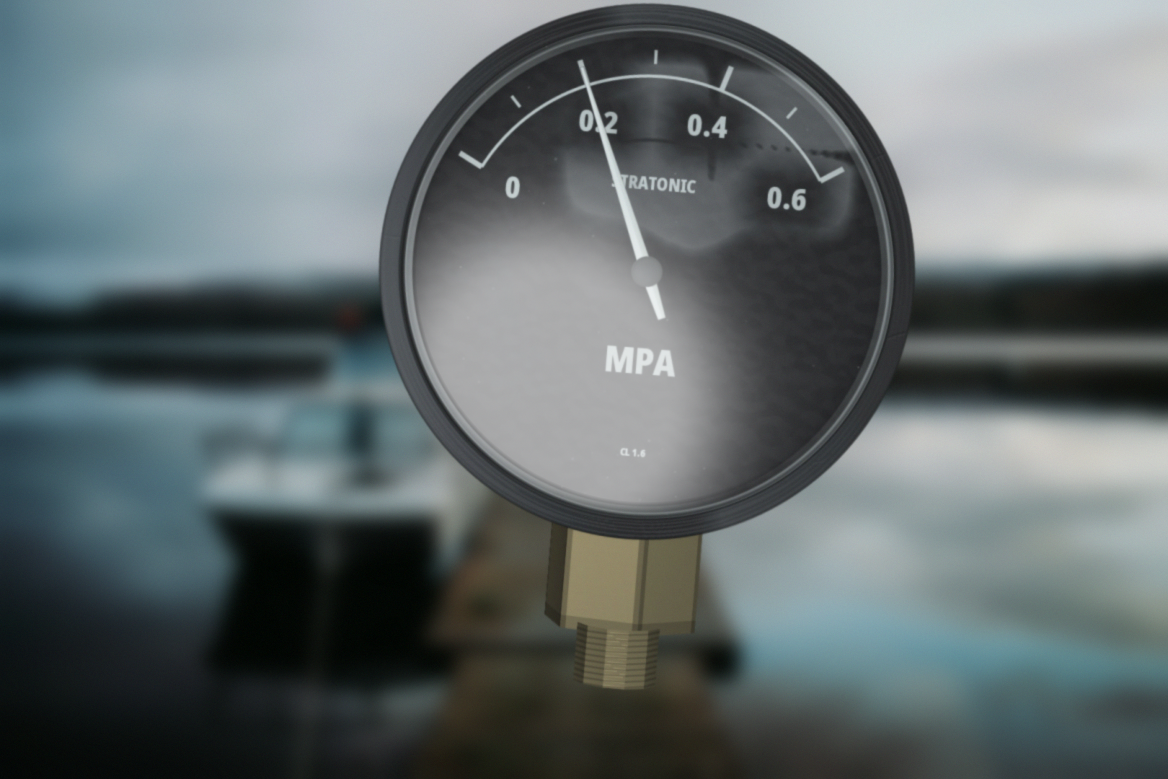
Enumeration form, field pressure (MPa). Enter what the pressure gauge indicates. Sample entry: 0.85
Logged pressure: 0.2
